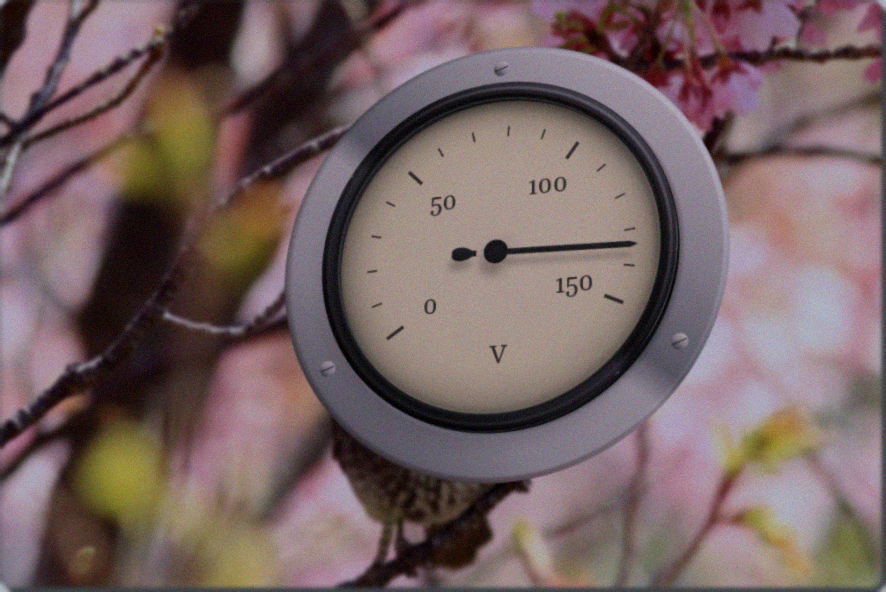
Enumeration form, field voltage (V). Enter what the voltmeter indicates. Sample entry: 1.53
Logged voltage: 135
